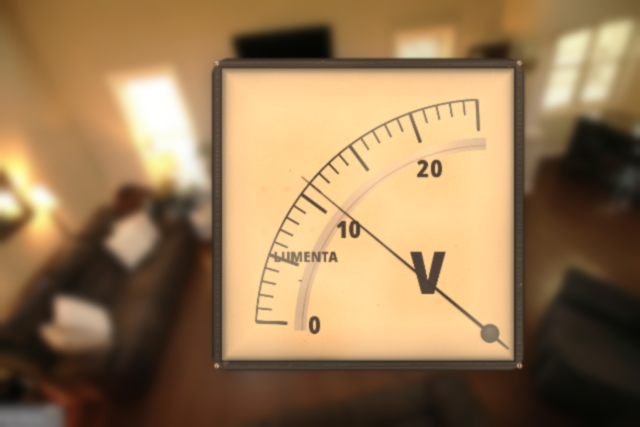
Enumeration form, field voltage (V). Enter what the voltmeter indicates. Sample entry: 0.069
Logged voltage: 11
